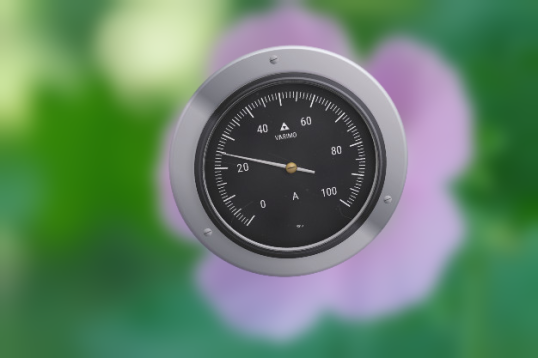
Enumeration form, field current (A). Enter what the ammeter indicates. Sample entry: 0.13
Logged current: 25
